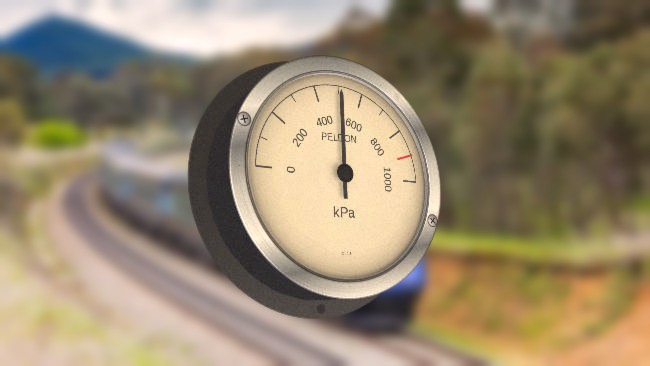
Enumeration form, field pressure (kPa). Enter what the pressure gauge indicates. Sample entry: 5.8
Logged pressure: 500
